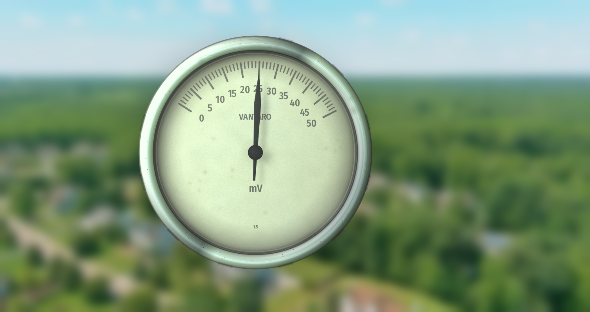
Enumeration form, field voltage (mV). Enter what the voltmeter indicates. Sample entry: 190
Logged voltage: 25
